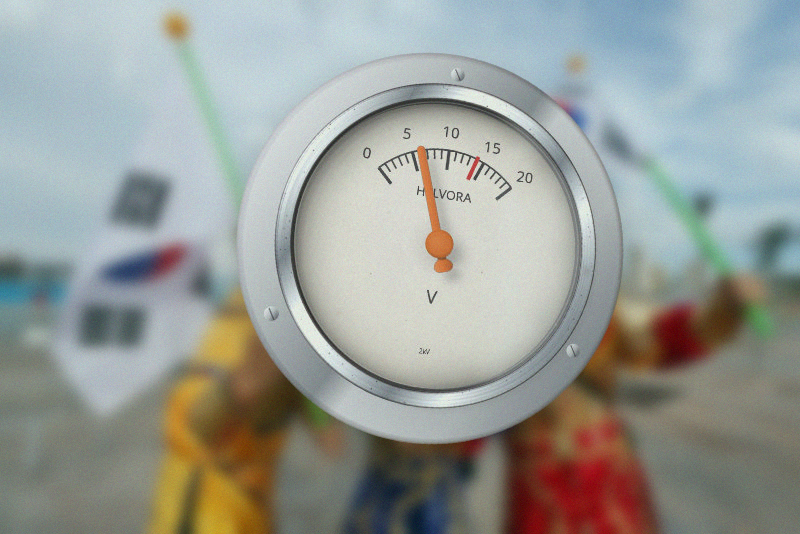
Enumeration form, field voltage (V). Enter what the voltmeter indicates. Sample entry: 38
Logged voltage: 6
